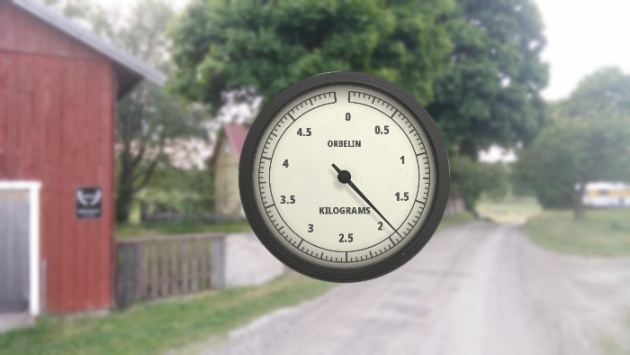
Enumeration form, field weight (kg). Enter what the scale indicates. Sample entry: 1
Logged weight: 1.9
